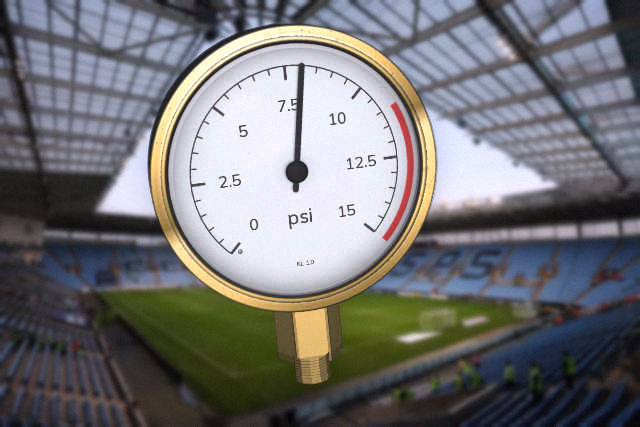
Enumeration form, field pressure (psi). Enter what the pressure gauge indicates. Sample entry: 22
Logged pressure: 8
